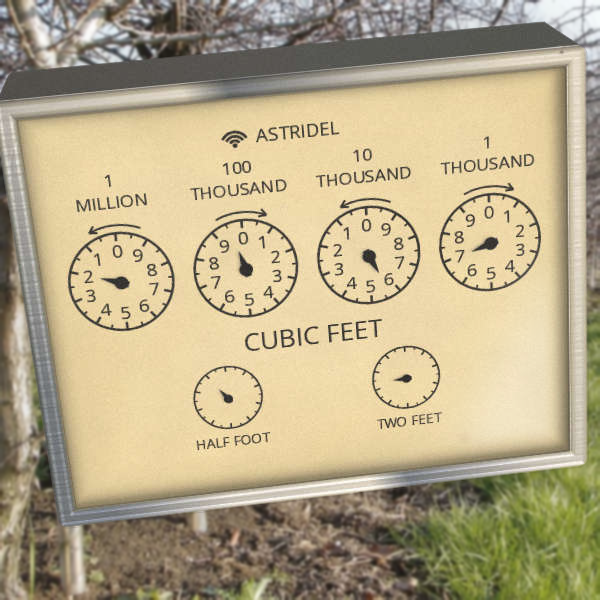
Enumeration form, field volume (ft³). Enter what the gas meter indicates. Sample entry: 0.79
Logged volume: 195700
